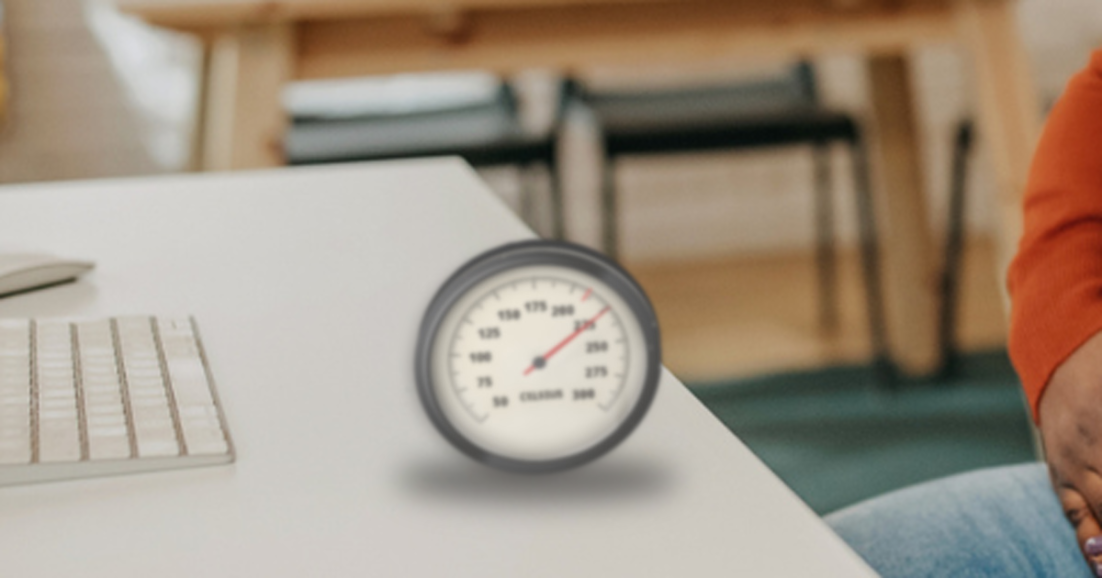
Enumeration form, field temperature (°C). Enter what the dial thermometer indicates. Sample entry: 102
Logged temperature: 225
